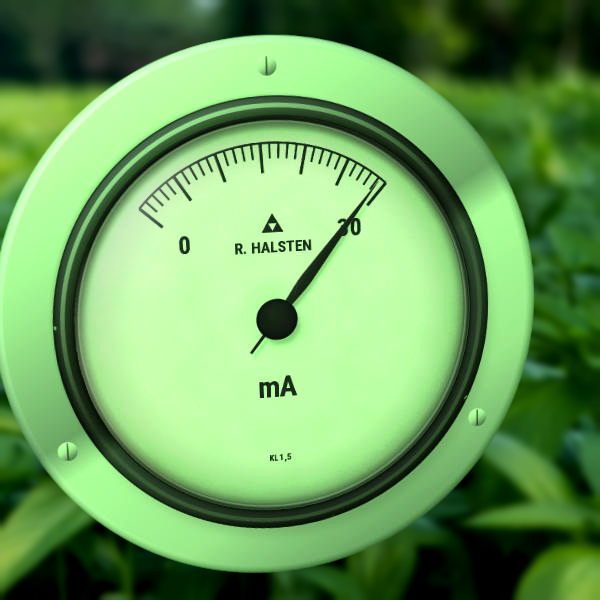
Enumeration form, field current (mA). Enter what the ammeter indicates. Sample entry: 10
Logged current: 29
